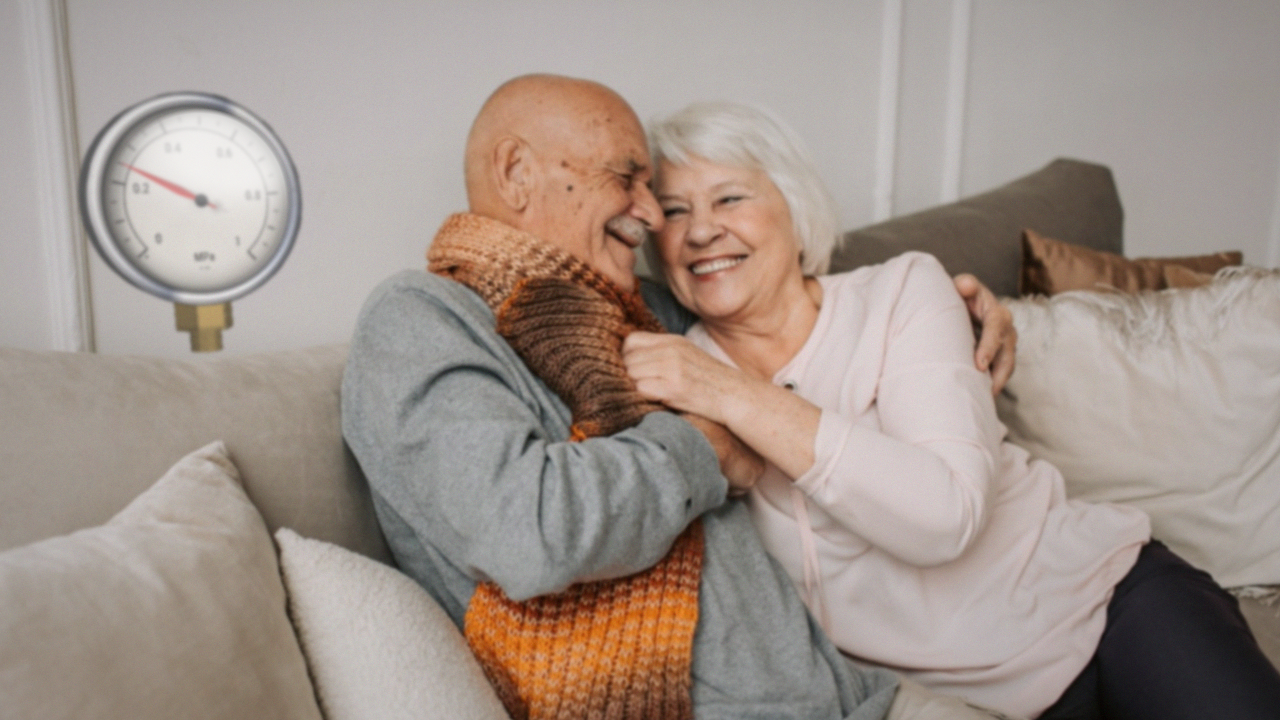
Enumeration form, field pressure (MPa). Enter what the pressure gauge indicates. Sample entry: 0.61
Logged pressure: 0.25
